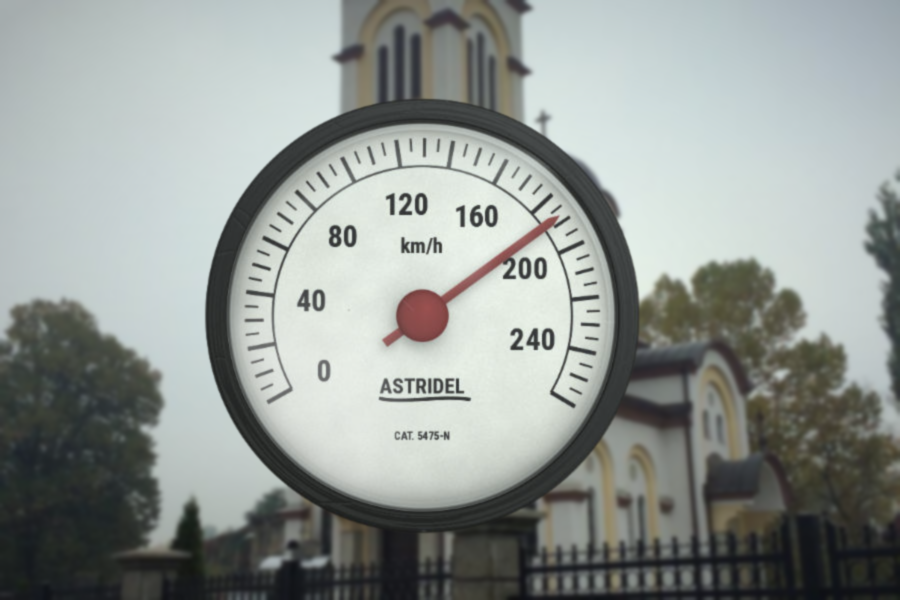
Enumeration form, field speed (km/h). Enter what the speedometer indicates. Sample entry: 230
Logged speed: 187.5
